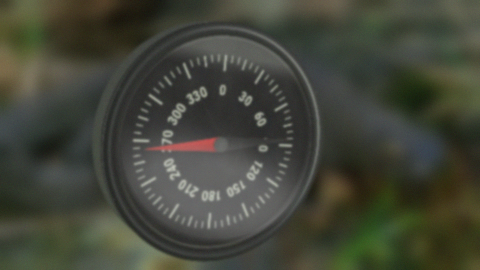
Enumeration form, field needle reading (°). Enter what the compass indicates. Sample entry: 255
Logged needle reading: 265
